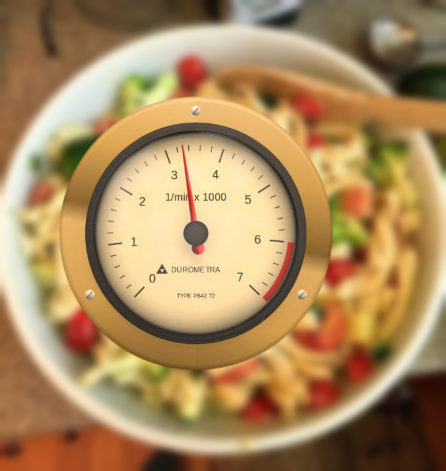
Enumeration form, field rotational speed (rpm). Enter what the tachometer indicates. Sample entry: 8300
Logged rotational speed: 3300
